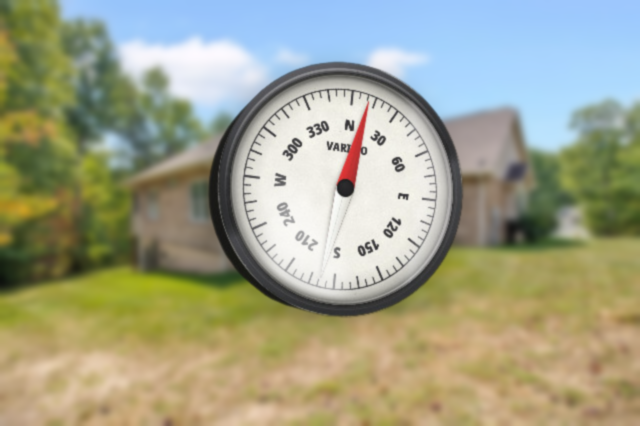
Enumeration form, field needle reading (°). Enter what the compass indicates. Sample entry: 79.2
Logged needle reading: 10
